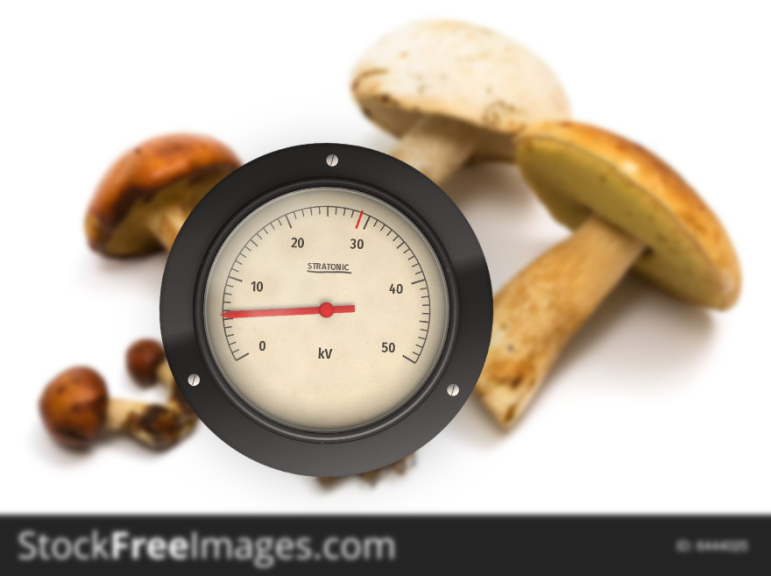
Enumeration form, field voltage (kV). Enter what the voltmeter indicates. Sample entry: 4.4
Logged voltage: 5.5
